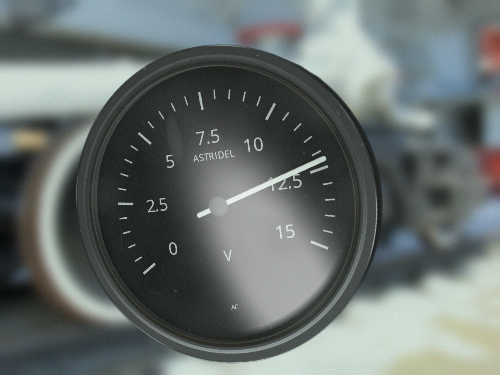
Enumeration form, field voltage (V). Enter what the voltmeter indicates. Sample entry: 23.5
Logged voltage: 12.25
